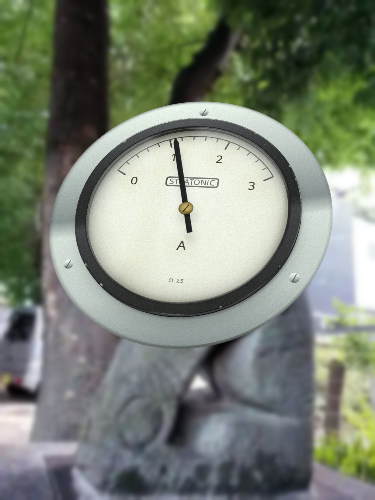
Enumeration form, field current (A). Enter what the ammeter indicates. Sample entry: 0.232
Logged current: 1.1
